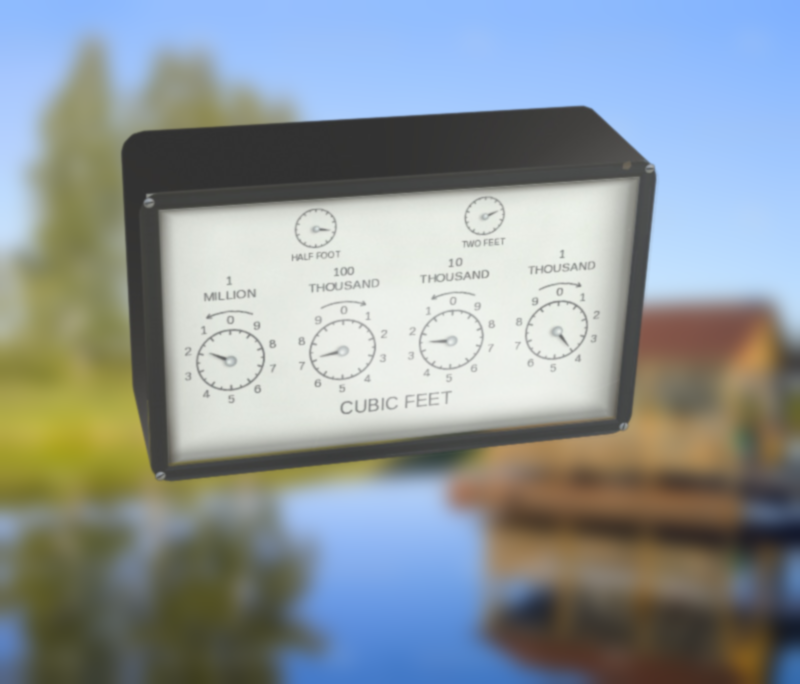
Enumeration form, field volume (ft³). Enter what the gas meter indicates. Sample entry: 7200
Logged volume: 172400
